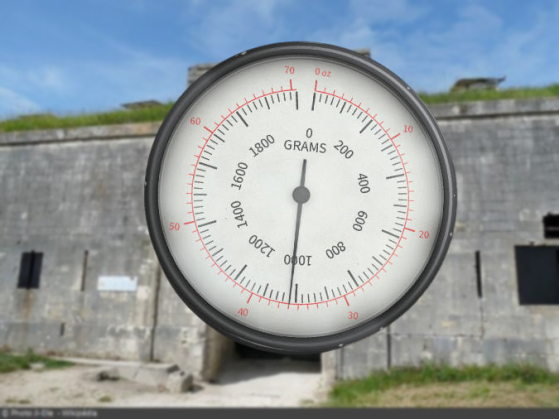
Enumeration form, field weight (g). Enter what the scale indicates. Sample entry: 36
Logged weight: 1020
